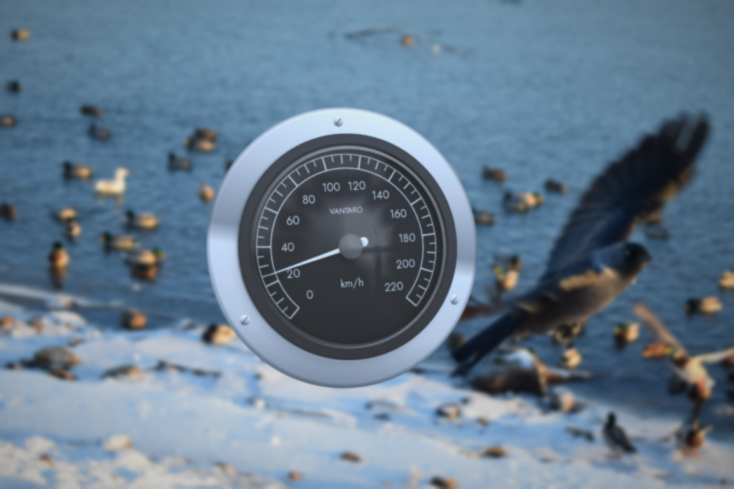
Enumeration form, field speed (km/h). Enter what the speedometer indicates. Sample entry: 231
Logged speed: 25
